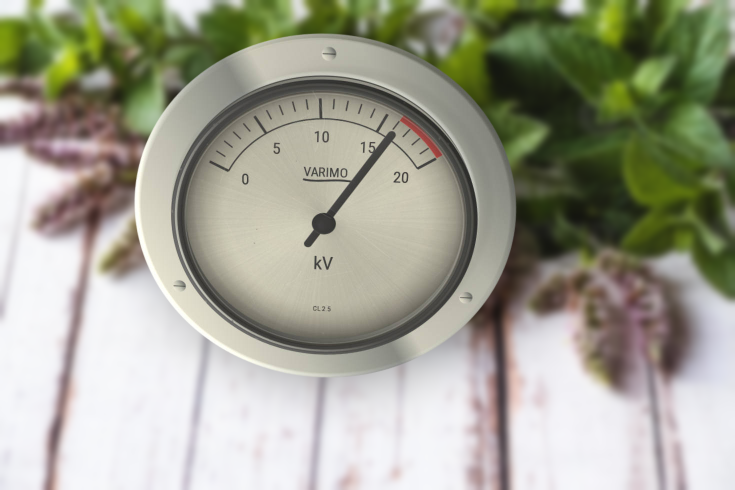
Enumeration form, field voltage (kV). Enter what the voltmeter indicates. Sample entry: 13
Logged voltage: 16
